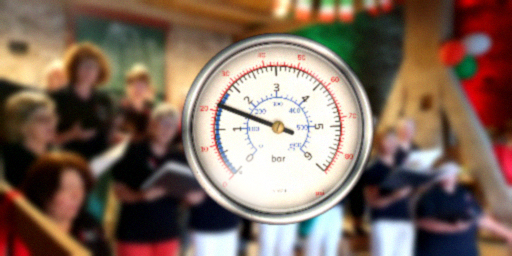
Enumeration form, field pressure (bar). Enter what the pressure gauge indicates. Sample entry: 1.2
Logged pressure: 1.5
